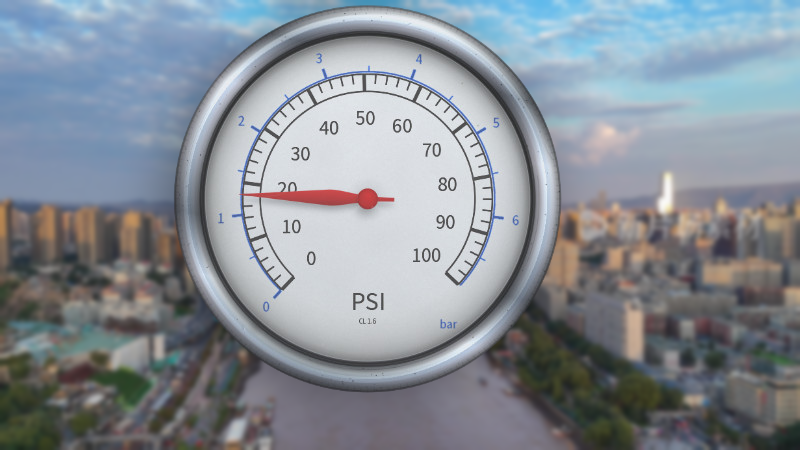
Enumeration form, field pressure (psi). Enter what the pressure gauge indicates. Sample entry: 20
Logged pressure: 18
